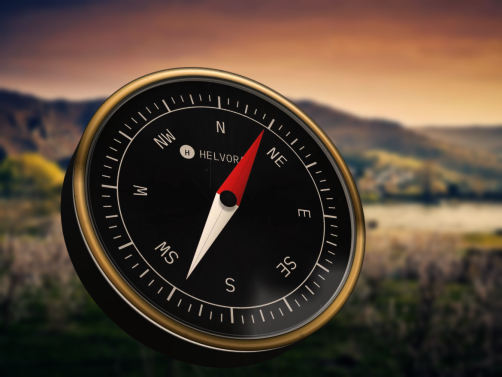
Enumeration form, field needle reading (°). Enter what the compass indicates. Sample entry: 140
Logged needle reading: 27.5
